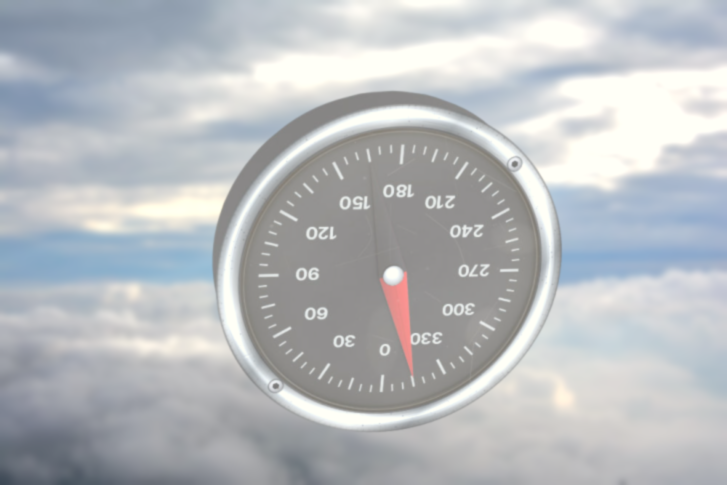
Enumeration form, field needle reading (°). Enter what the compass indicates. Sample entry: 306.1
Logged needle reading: 345
